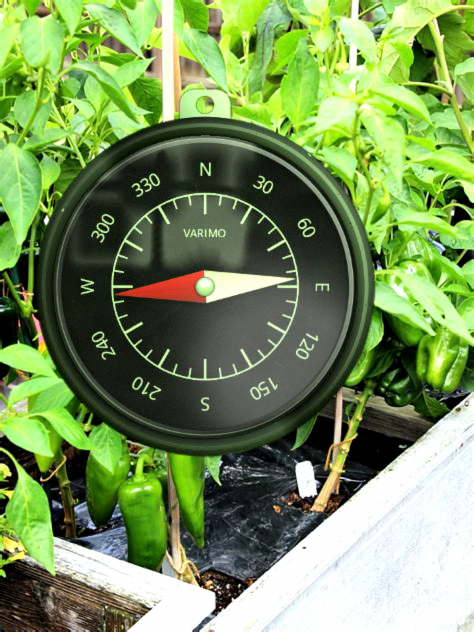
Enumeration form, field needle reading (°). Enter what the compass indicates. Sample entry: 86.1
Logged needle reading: 265
